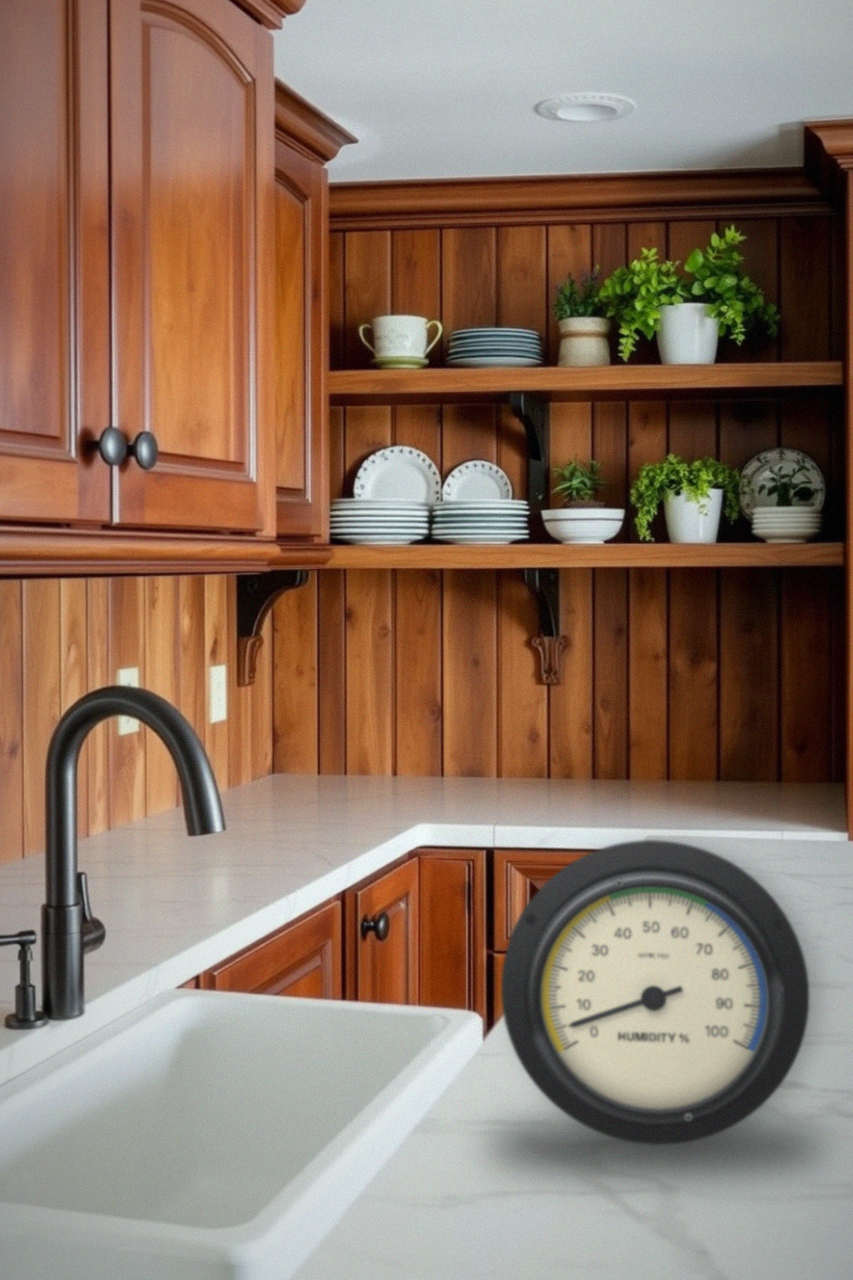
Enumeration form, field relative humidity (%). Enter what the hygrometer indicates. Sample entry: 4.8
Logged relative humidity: 5
